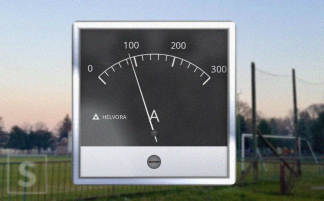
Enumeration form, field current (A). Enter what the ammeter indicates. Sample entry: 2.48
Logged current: 90
